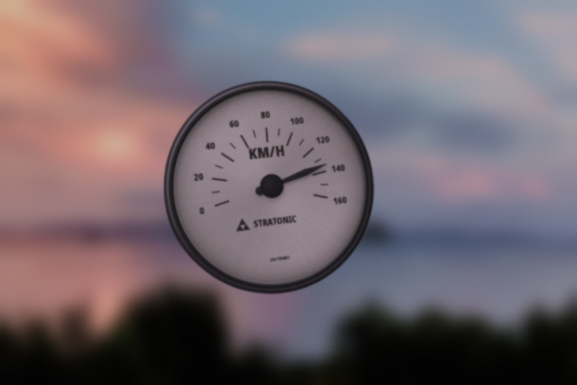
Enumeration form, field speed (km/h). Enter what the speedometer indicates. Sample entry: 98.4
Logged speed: 135
